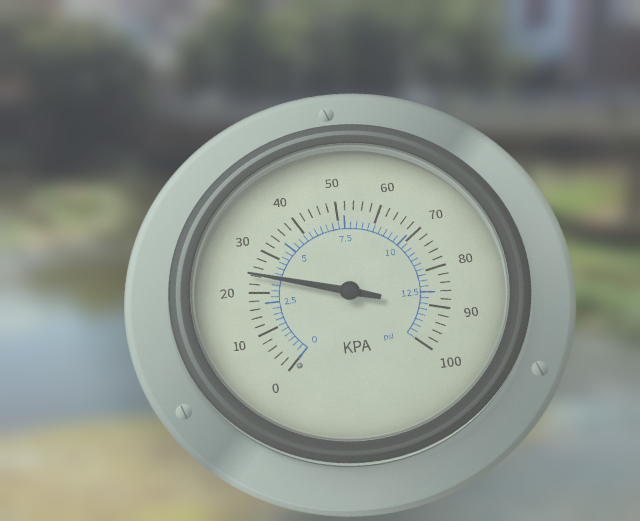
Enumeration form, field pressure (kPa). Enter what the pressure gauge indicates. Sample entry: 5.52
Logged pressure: 24
